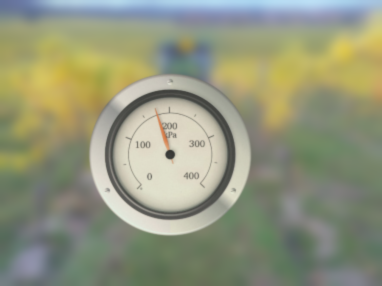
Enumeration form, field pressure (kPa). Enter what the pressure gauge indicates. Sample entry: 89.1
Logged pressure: 175
